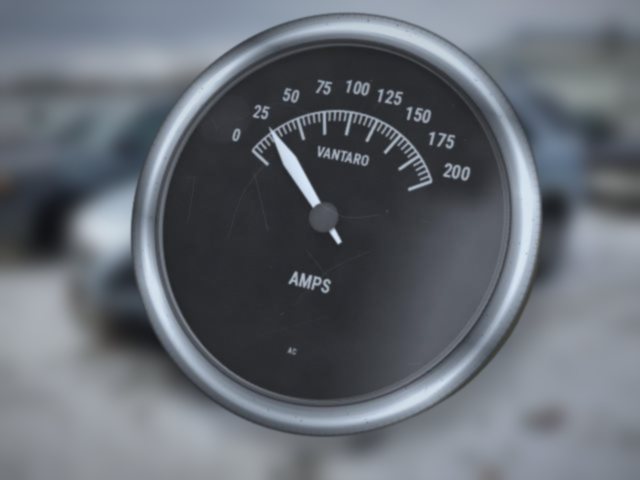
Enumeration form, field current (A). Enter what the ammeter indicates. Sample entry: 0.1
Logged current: 25
